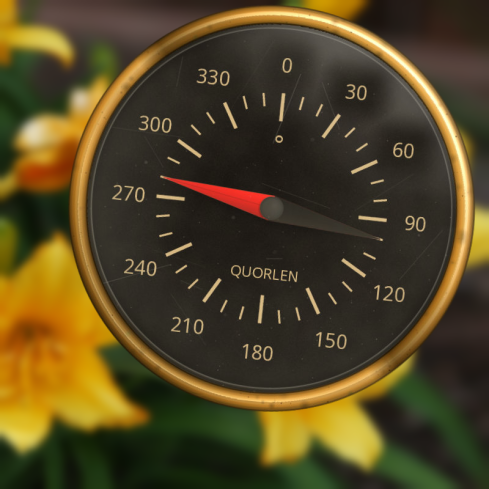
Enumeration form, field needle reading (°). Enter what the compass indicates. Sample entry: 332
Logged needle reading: 280
